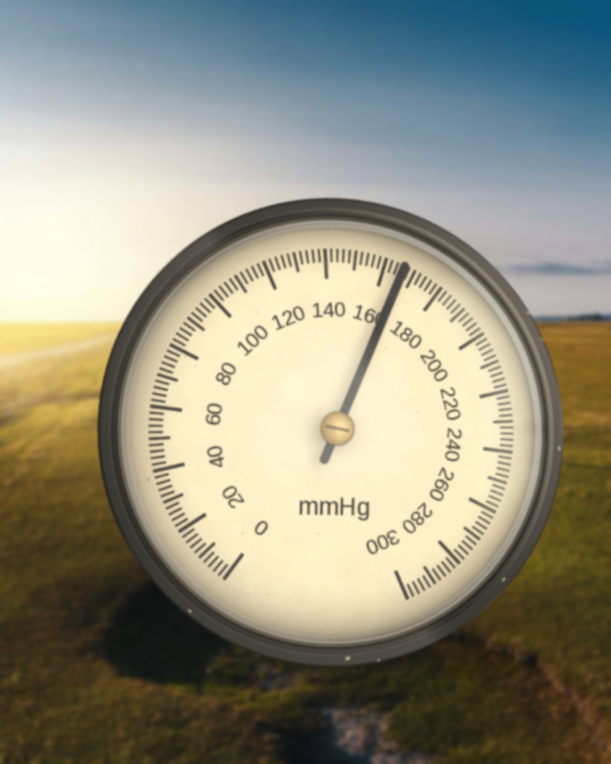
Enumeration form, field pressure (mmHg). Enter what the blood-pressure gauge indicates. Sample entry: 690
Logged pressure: 166
